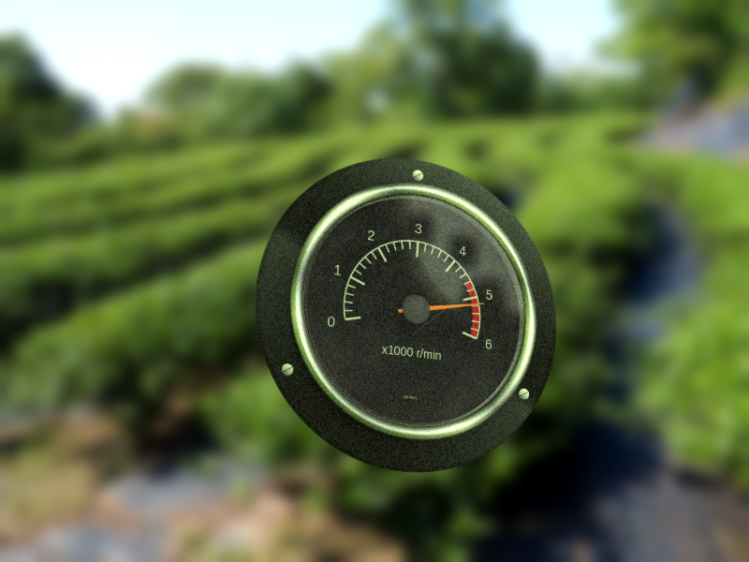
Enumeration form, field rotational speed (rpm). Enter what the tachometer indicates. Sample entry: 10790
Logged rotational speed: 5200
